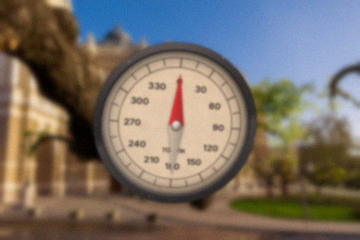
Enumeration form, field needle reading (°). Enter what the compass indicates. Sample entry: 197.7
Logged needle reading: 0
